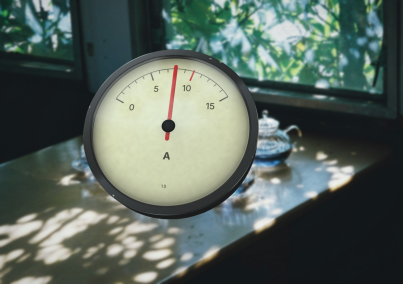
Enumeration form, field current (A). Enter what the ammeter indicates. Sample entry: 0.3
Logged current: 8
